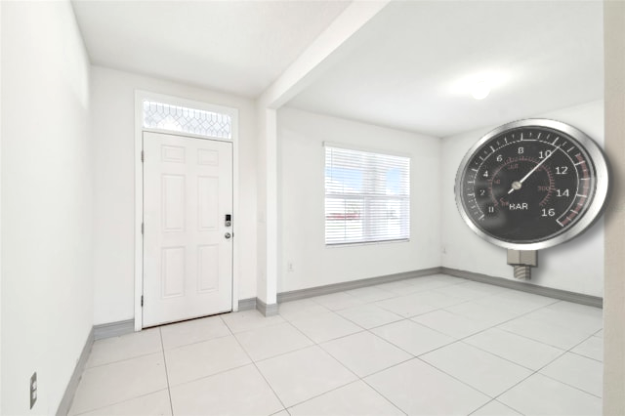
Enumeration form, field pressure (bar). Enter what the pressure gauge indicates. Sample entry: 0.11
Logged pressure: 10.5
